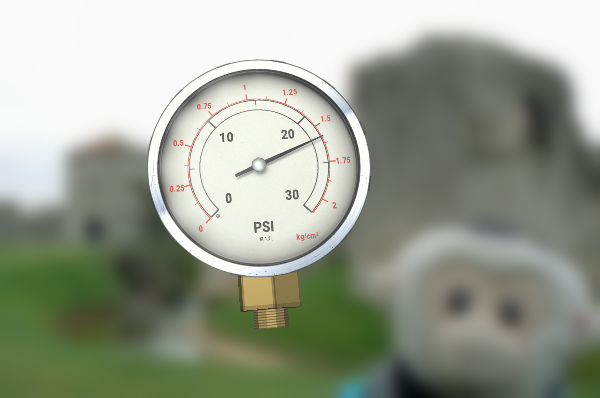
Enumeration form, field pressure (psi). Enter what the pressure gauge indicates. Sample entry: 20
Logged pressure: 22.5
